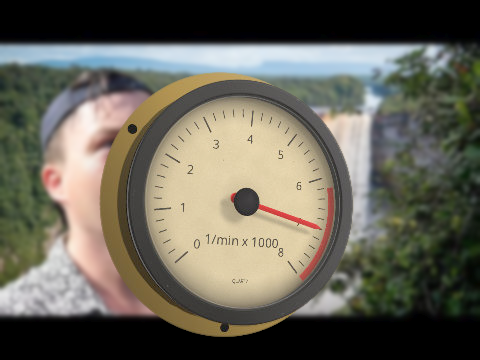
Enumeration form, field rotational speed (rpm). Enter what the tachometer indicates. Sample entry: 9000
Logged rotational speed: 7000
